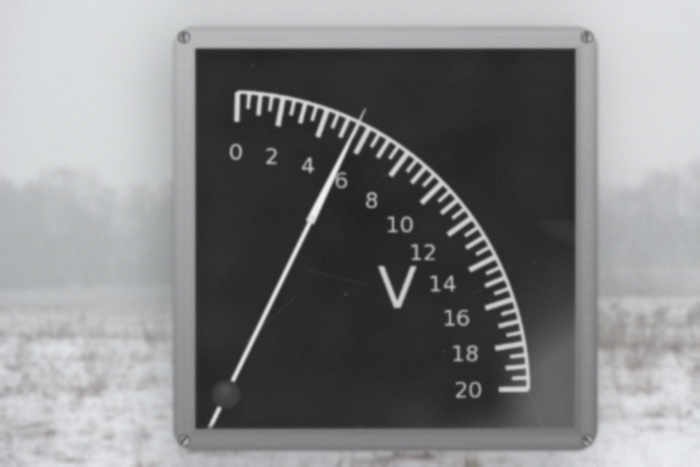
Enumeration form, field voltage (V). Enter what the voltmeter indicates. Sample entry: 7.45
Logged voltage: 5.5
